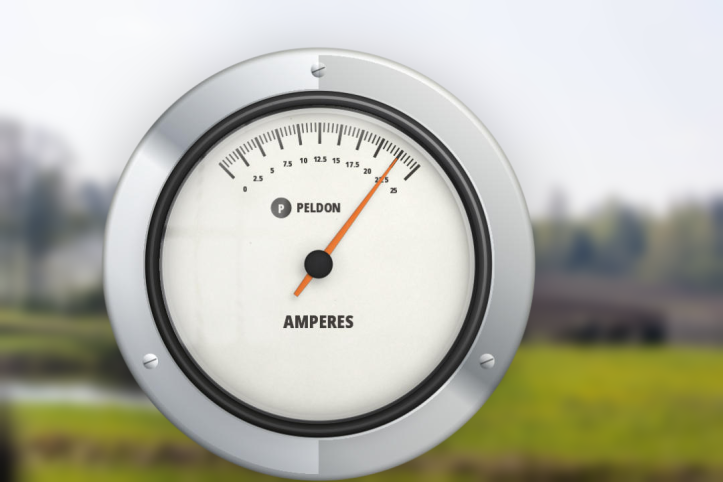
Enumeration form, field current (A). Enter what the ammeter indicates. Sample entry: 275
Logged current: 22.5
